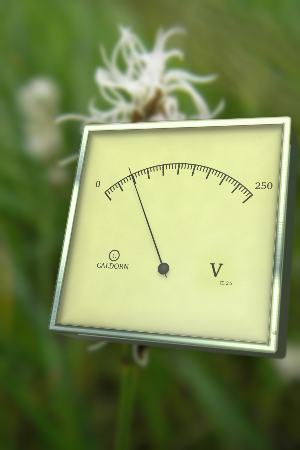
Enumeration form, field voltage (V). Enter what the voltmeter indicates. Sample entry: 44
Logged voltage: 50
